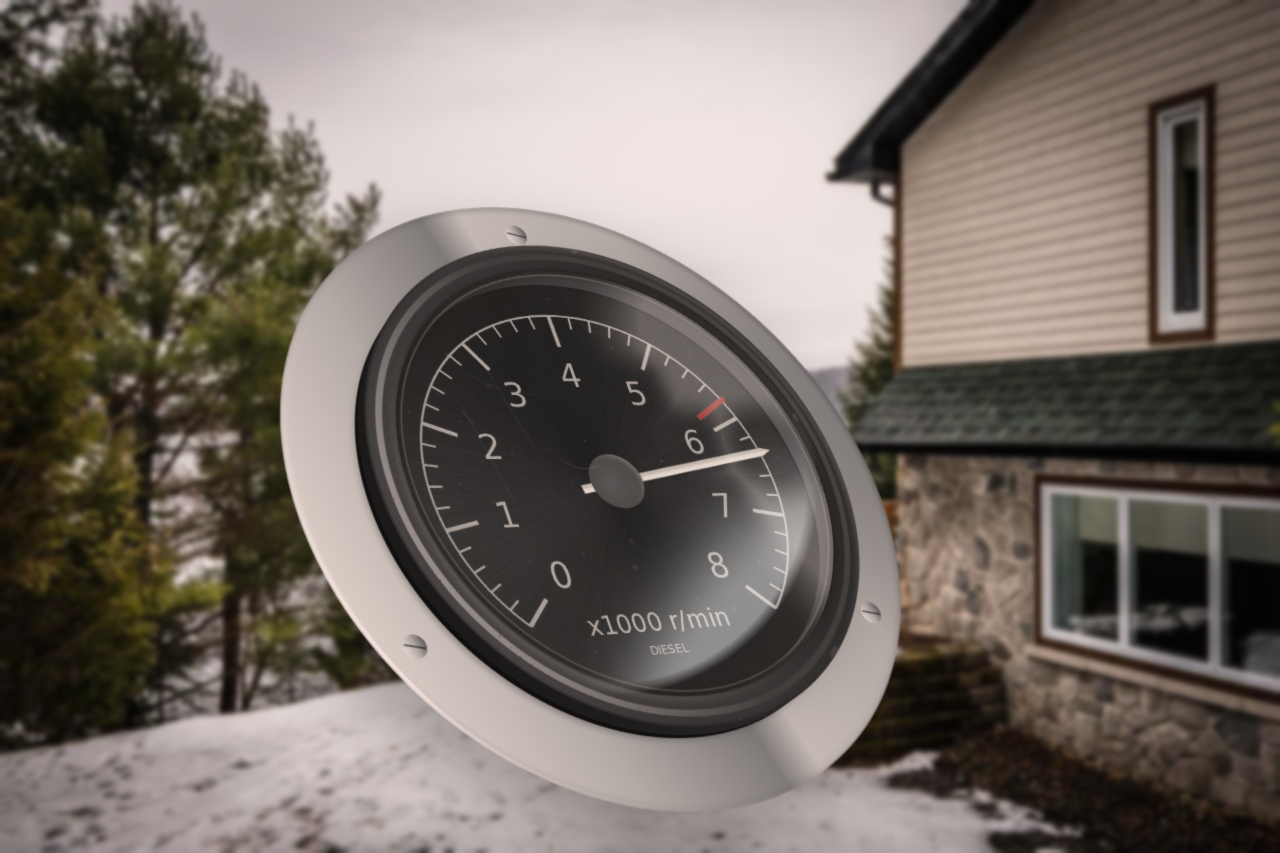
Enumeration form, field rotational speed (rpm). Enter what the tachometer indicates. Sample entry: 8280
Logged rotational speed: 6400
